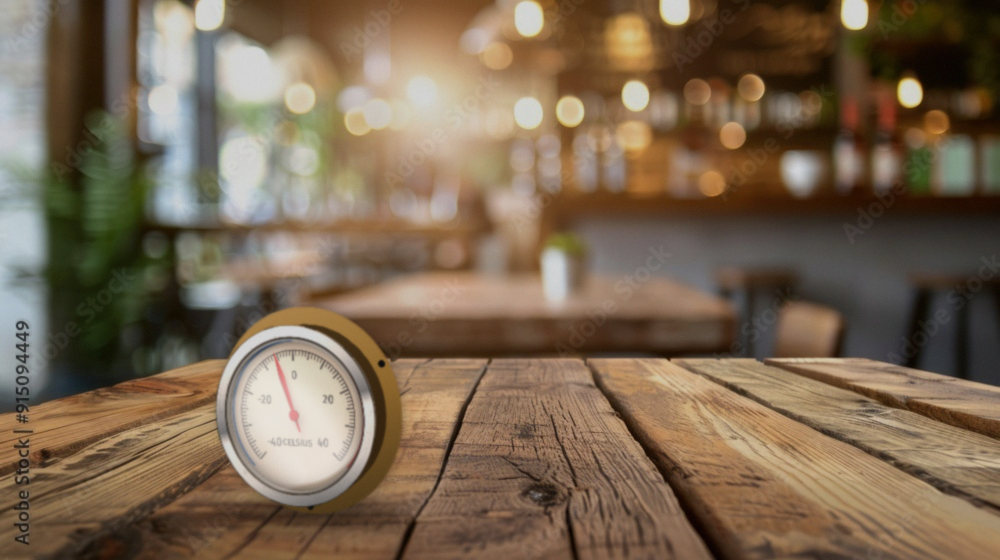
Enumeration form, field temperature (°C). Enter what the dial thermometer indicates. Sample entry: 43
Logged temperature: -5
